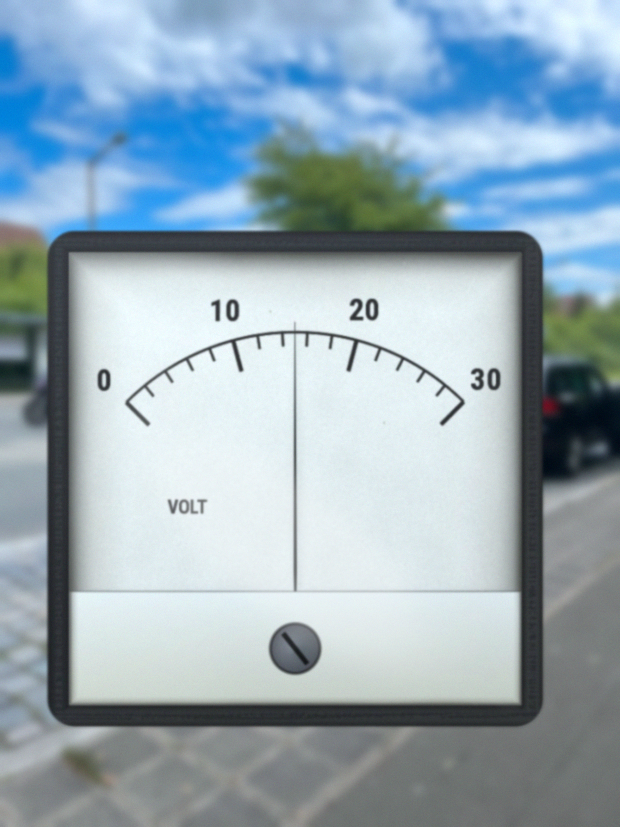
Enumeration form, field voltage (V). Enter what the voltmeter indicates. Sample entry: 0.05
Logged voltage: 15
